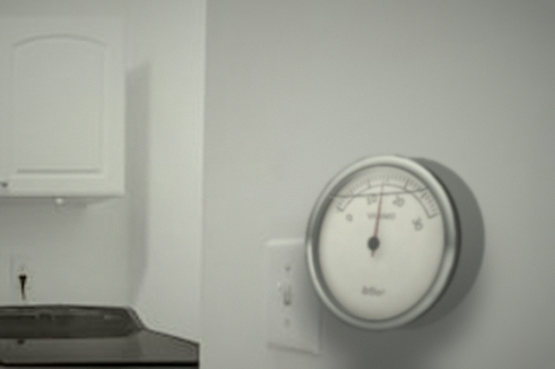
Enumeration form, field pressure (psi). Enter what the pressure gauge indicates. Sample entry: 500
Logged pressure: 15
